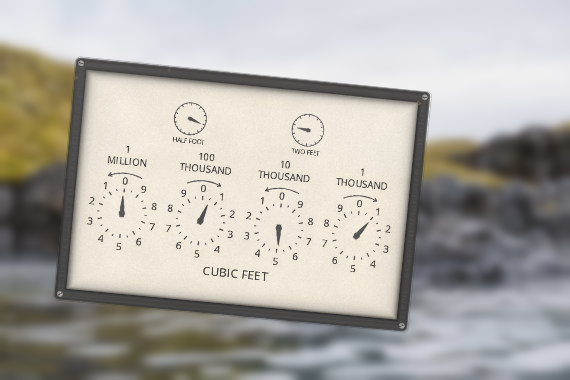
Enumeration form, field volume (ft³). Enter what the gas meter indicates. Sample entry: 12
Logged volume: 5100
